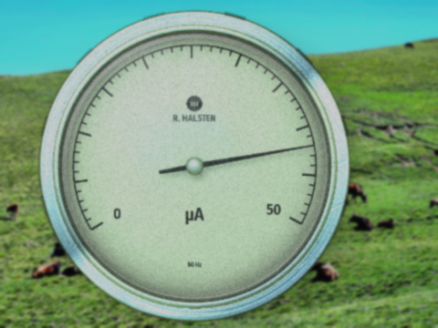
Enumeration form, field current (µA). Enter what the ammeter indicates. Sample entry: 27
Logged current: 42
